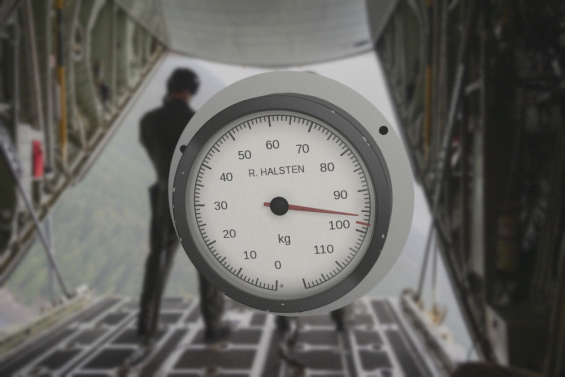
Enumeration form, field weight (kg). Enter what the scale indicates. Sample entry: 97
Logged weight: 96
